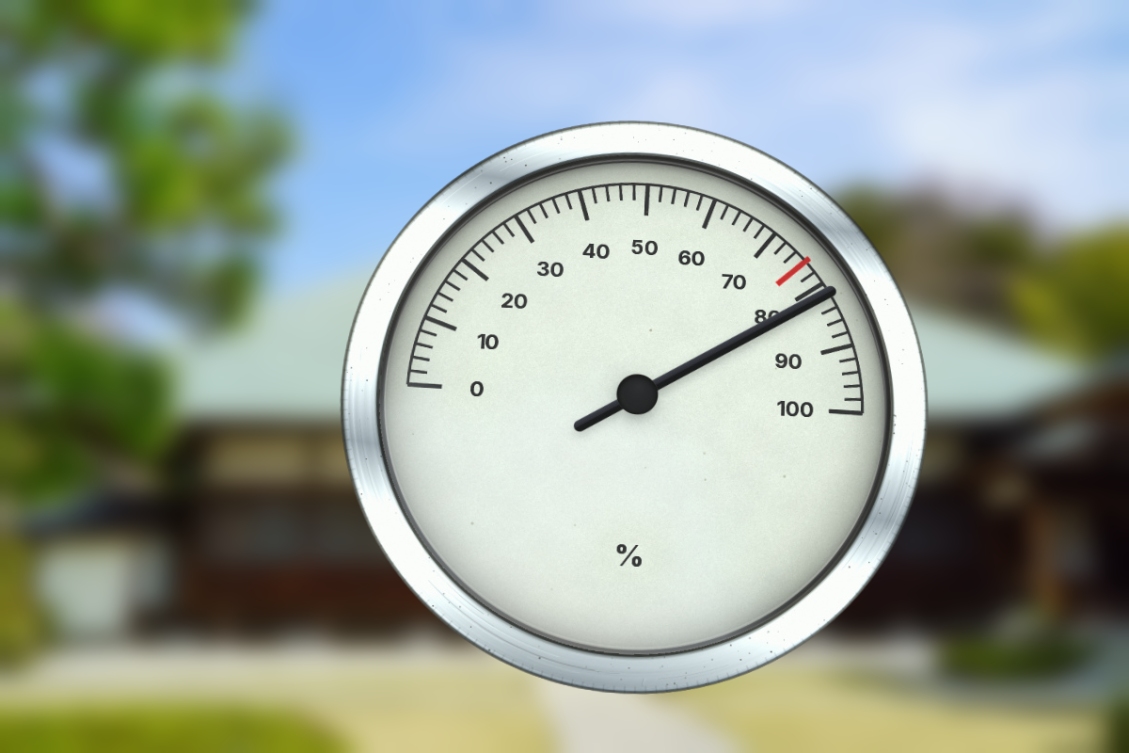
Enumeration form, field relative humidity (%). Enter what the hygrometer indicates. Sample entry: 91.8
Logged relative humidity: 82
